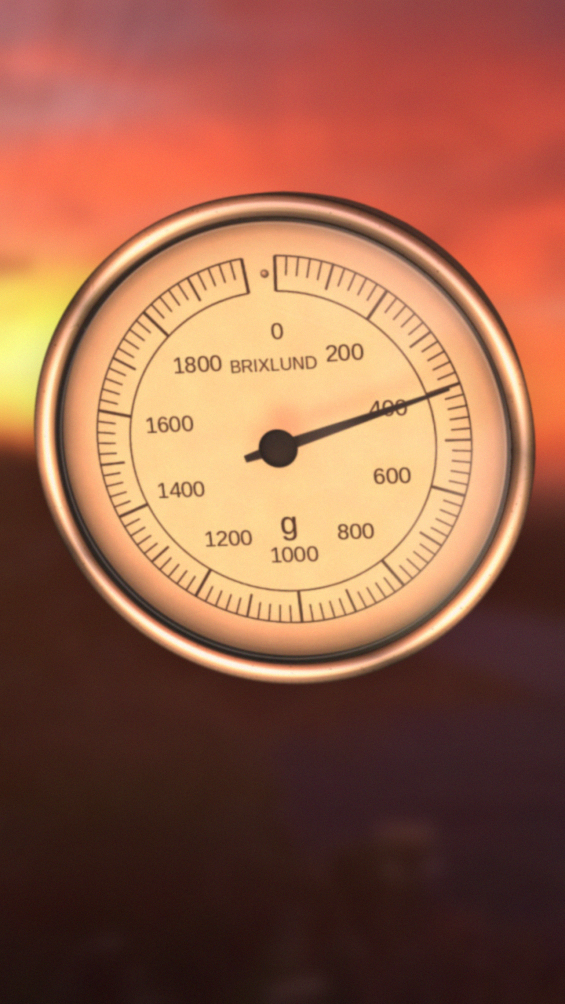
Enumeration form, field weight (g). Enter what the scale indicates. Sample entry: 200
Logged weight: 400
